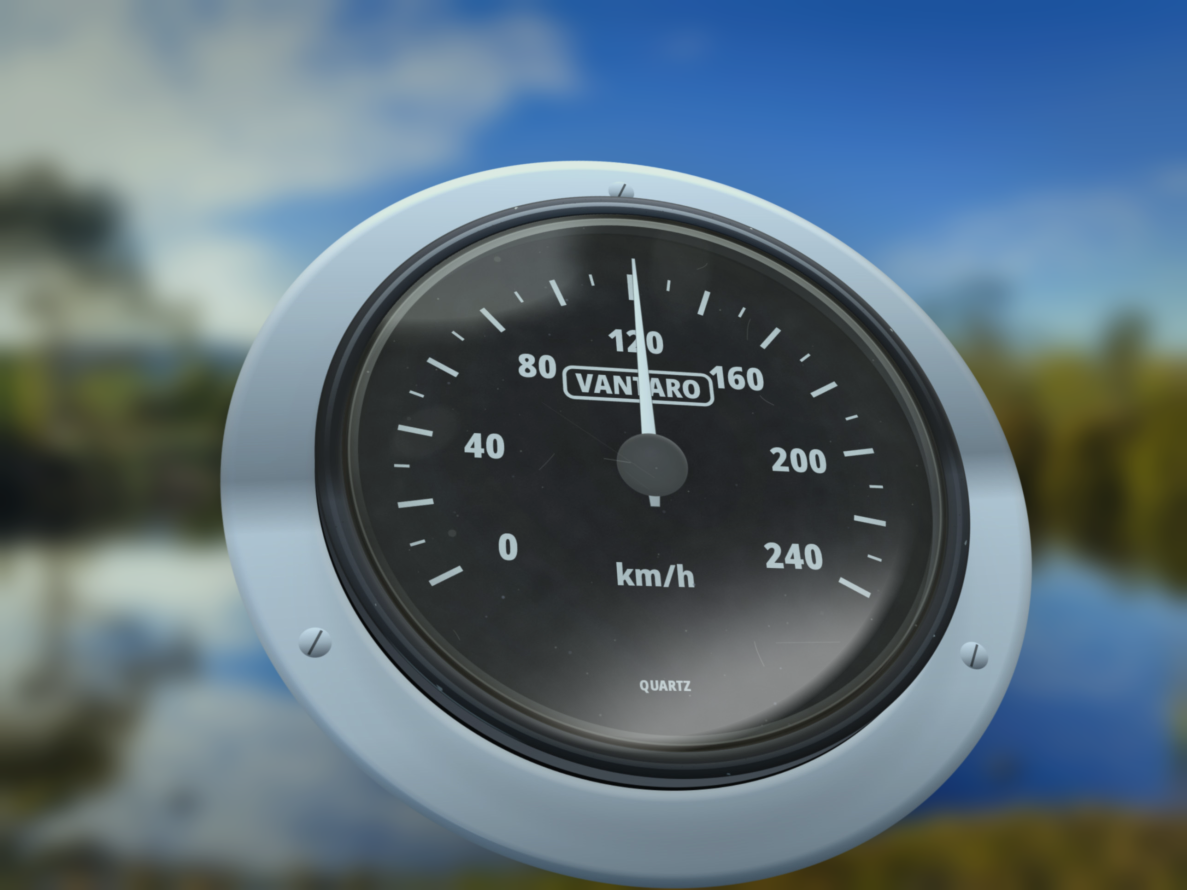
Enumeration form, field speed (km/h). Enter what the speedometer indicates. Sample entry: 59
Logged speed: 120
